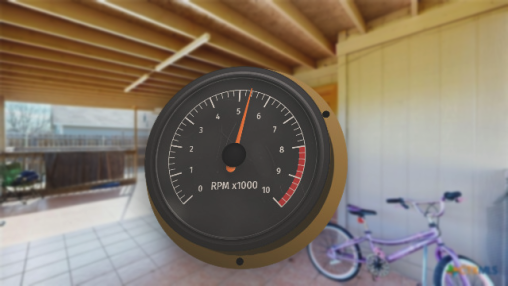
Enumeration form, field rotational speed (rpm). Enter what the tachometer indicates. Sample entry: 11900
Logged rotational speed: 5400
